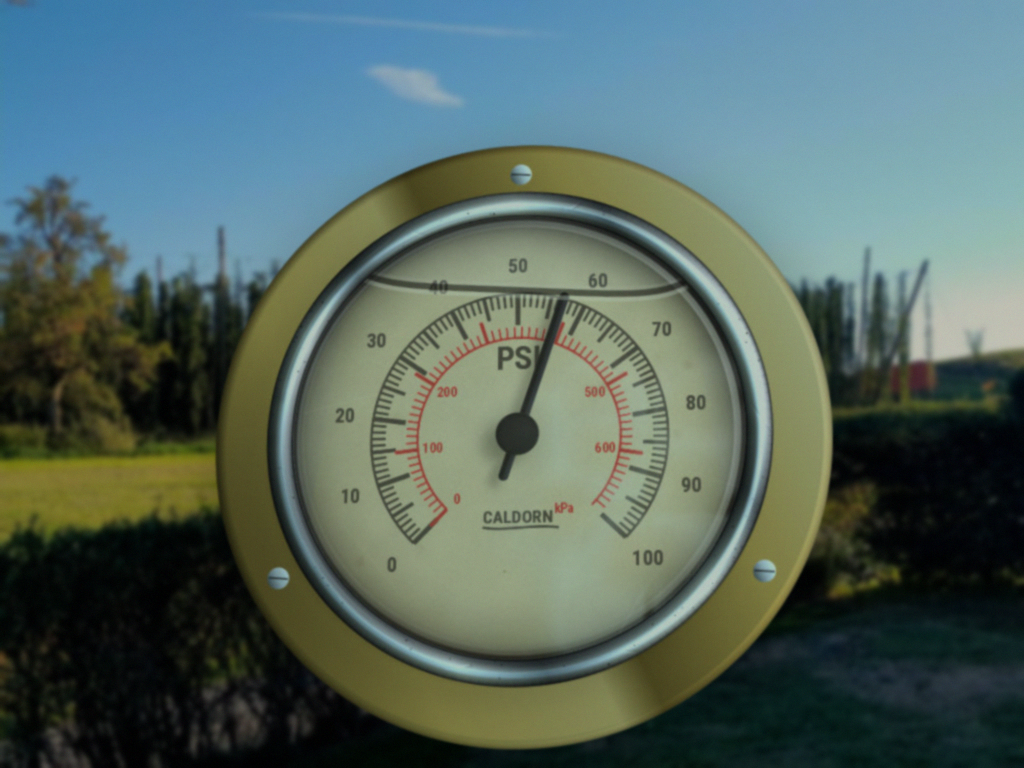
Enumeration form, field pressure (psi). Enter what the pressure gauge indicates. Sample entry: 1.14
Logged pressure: 57
